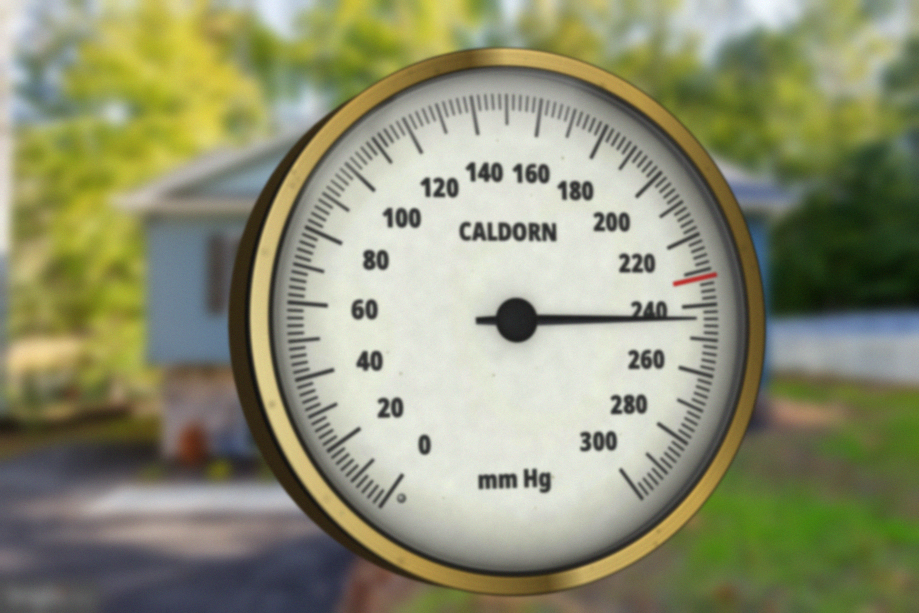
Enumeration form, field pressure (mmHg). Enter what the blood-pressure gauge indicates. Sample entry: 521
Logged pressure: 244
